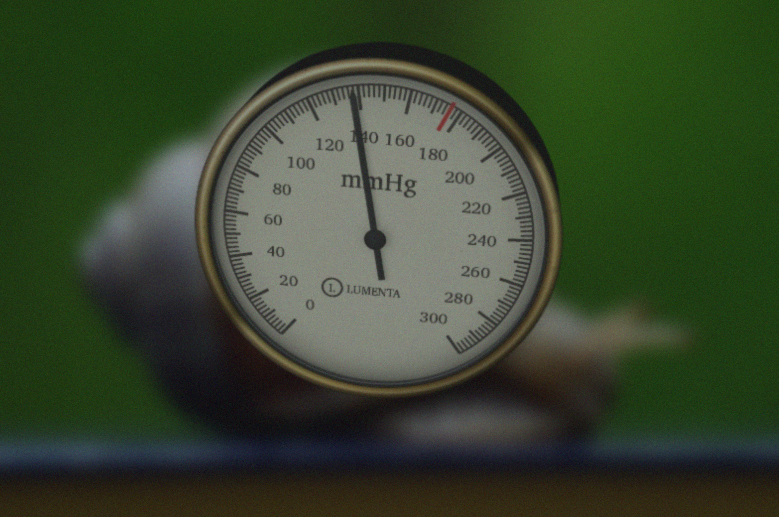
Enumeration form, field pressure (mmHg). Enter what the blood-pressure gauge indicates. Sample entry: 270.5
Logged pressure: 138
